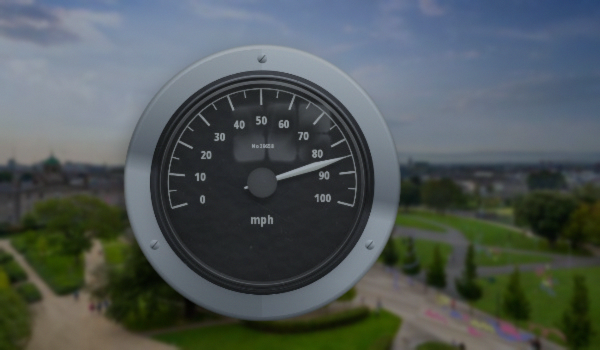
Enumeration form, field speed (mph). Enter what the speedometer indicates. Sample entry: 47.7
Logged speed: 85
